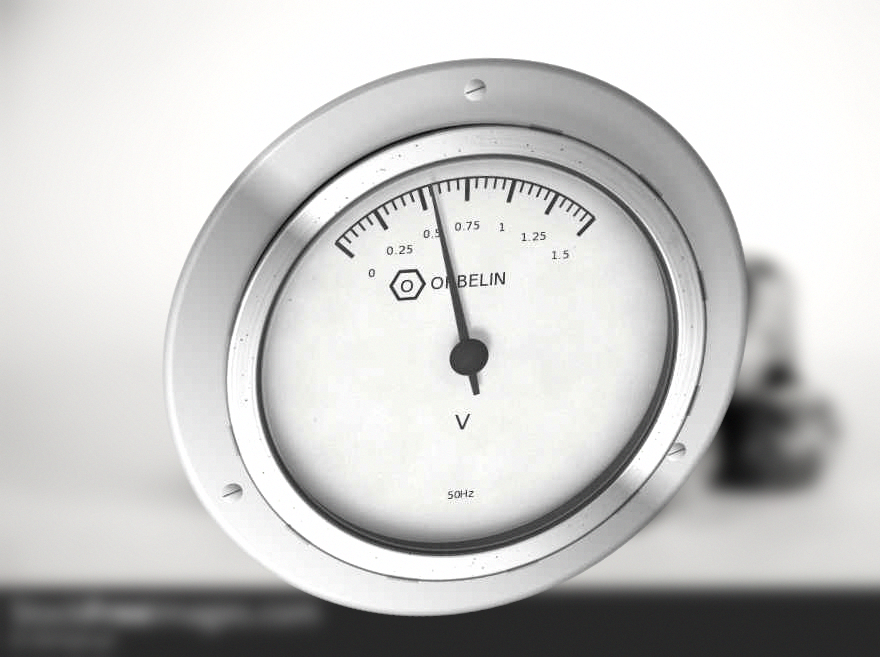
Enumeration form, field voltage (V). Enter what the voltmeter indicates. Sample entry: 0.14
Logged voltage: 0.55
